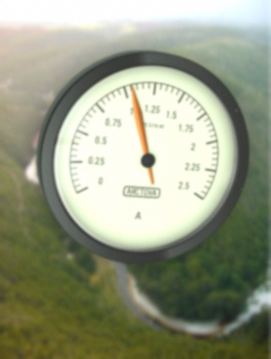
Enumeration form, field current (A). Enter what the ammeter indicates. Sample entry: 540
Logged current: 1.05
